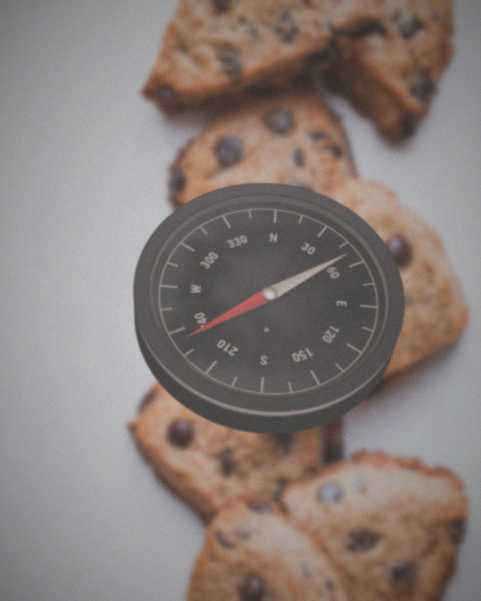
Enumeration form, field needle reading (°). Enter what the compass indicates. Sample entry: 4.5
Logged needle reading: 232.5
